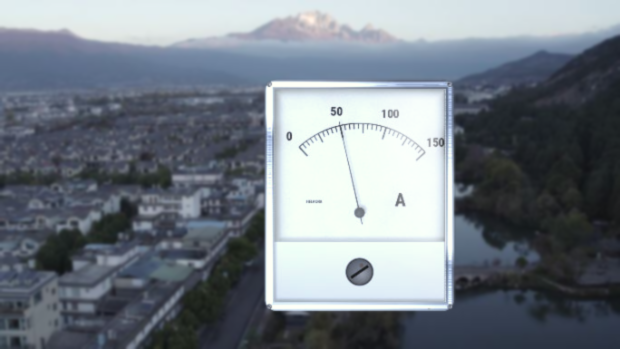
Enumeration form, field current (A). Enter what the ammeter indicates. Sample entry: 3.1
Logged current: 50
